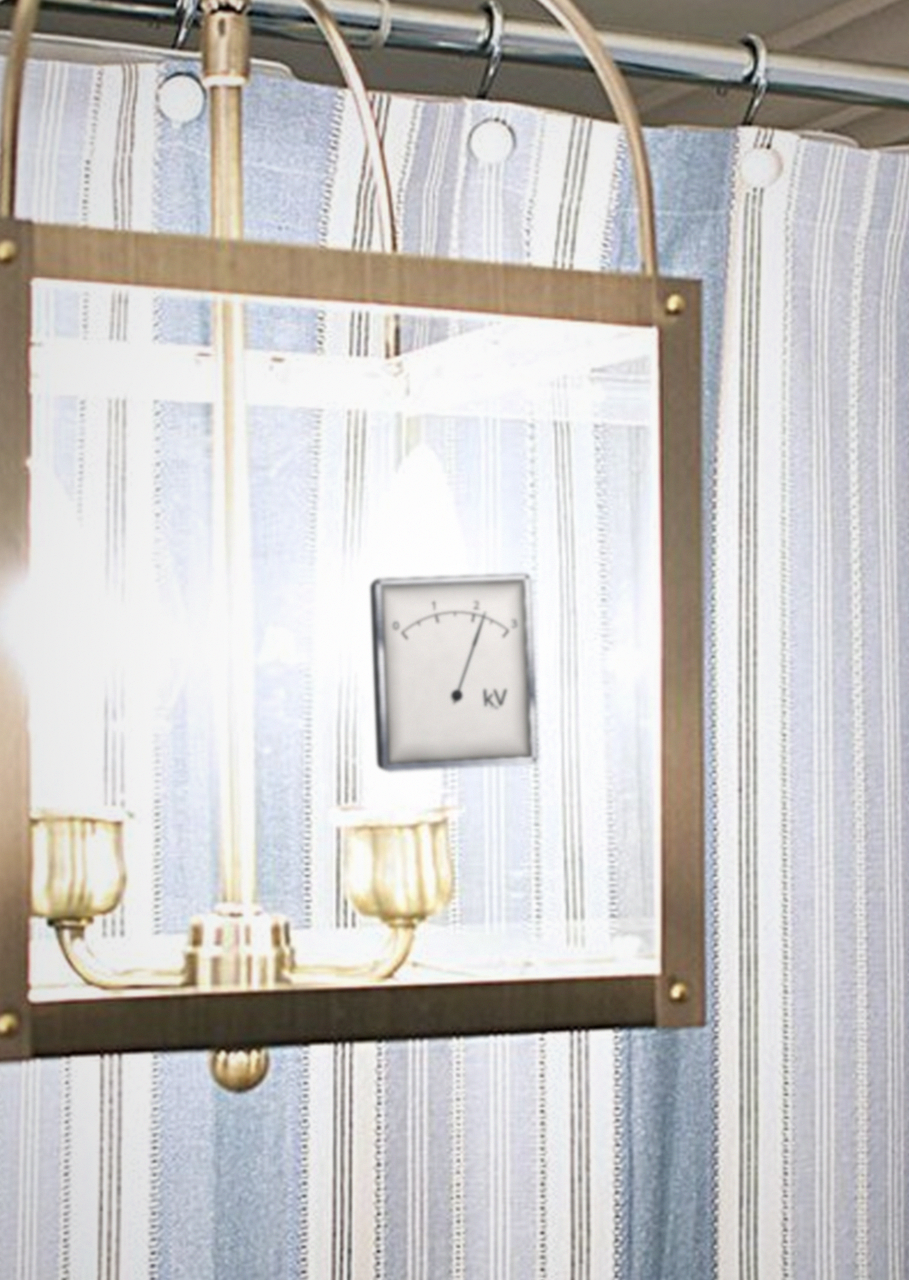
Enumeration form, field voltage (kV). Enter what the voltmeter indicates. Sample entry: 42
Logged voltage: 2.25
